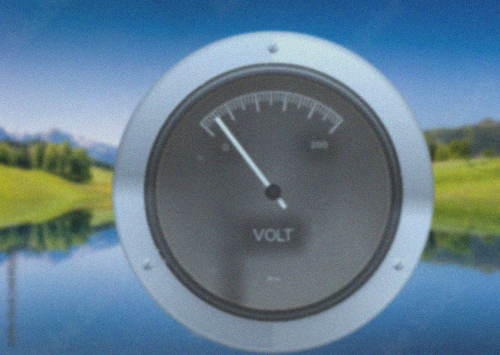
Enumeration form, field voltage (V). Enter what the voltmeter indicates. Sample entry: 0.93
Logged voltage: 20
